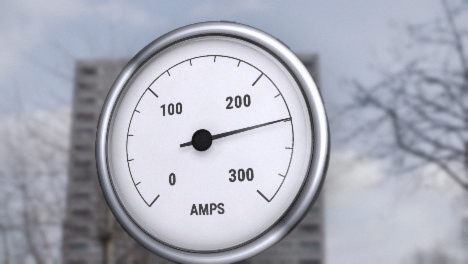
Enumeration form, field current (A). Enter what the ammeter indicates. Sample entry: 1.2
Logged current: 240
